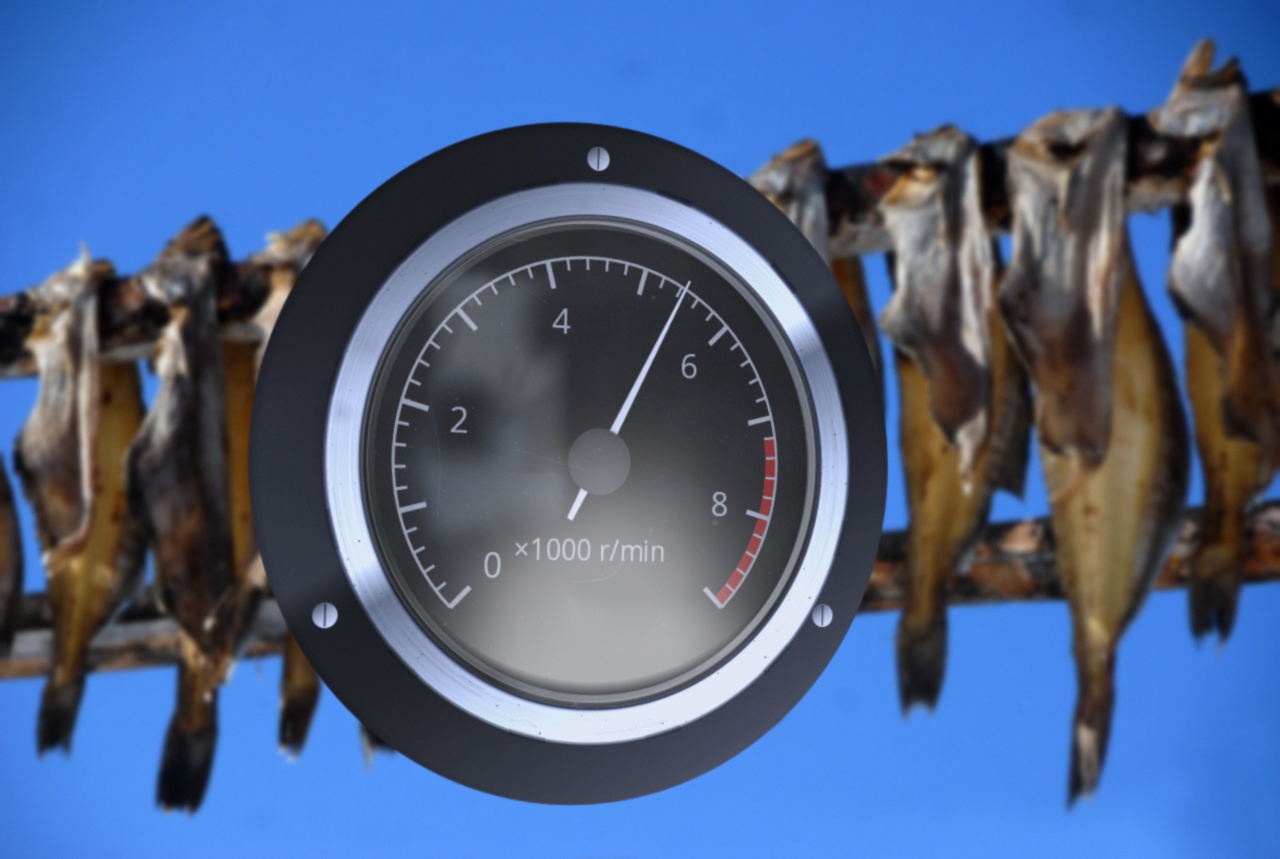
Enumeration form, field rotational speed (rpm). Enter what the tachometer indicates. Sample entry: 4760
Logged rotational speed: 5400
